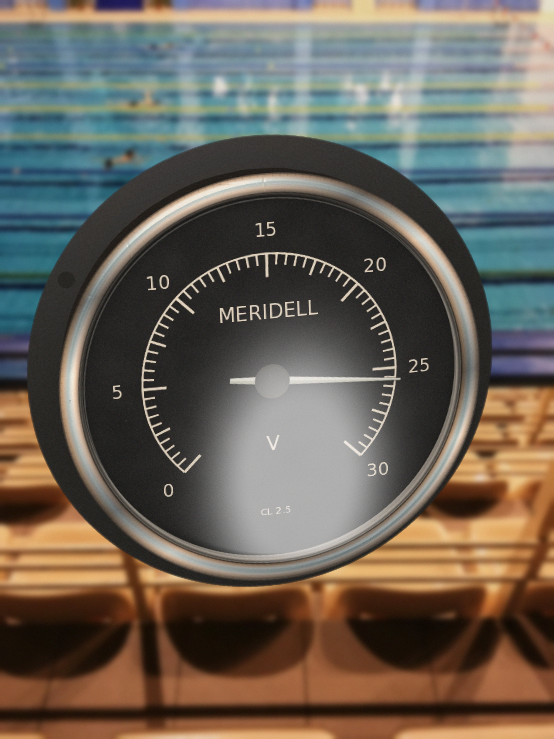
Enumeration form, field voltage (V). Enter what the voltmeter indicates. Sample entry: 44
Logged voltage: 25.5
